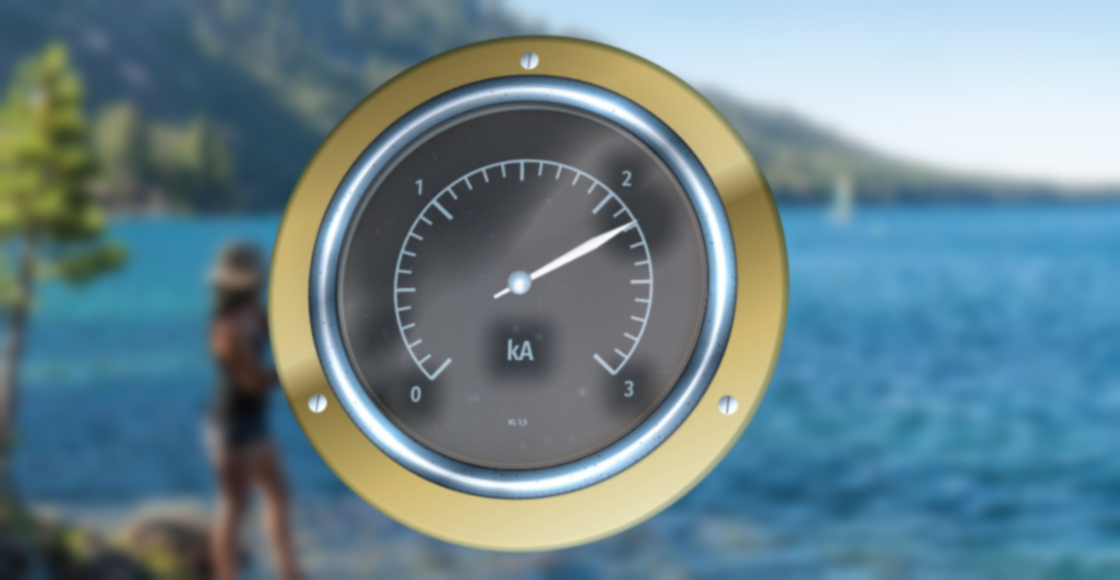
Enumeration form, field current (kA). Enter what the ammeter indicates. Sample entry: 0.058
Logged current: 2.2
